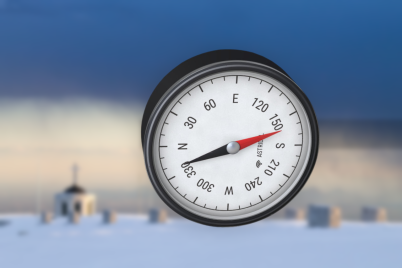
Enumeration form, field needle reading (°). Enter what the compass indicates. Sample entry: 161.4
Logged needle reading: 160
